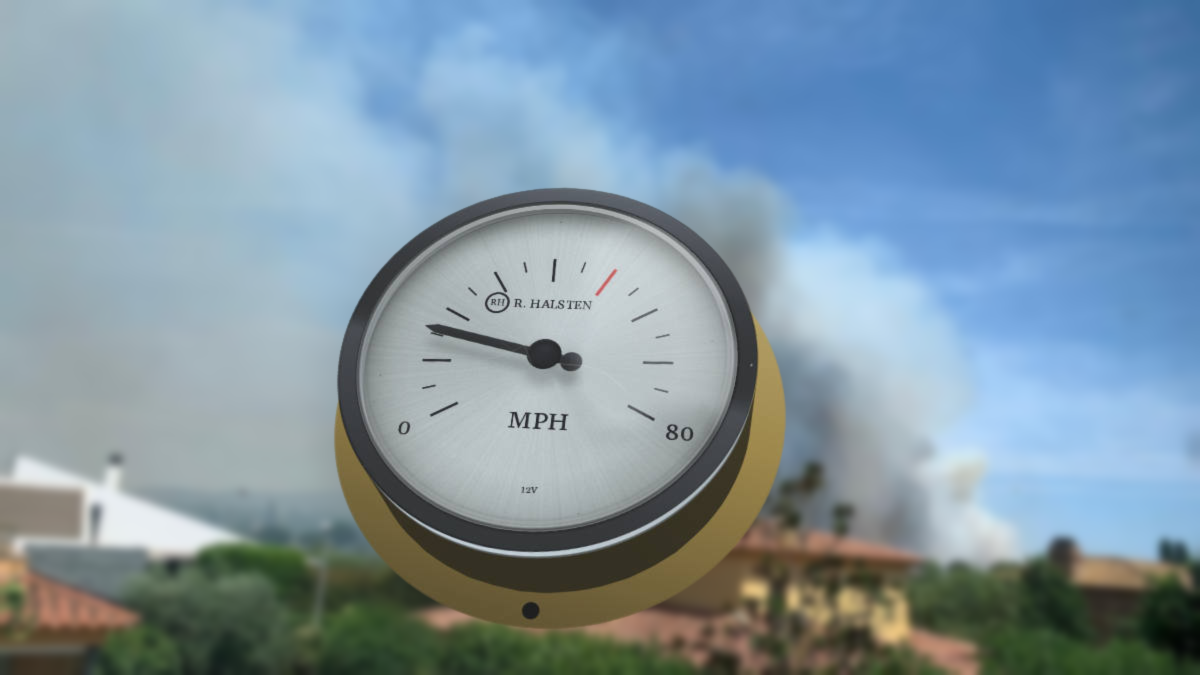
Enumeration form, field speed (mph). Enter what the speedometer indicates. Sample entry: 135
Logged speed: 15
